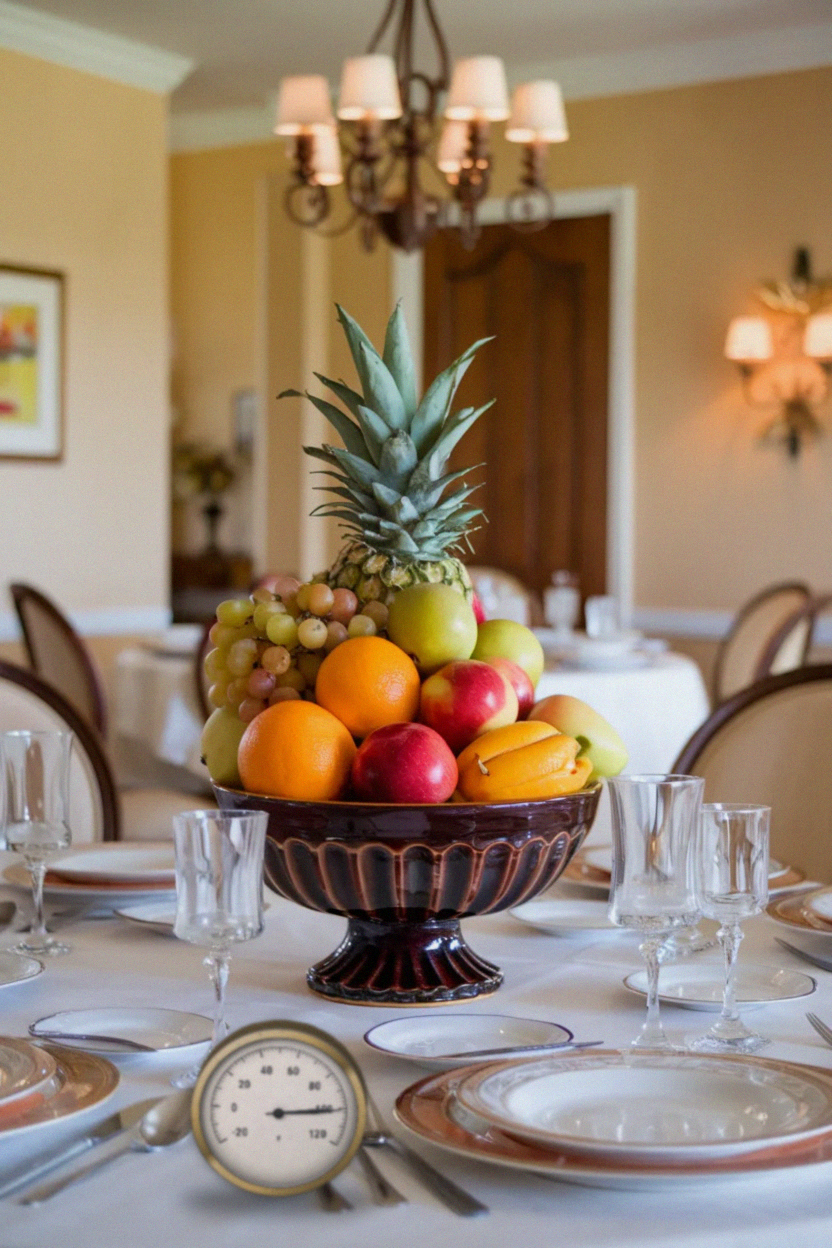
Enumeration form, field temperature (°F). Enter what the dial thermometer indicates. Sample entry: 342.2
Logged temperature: 100
